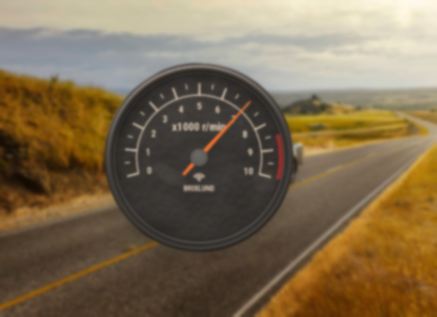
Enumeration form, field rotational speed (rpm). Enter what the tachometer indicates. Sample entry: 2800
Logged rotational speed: 7000
